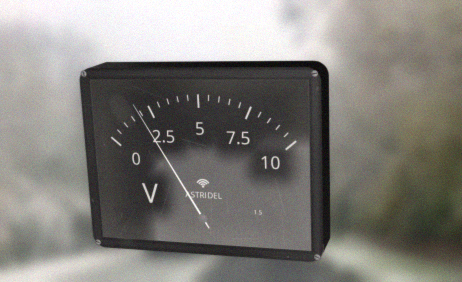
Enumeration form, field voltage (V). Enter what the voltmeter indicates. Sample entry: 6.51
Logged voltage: 2
